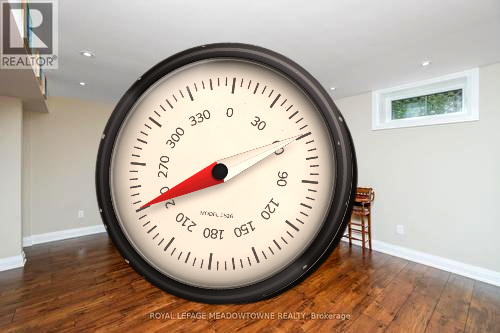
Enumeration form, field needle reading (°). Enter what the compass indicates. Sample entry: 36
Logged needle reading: 240
